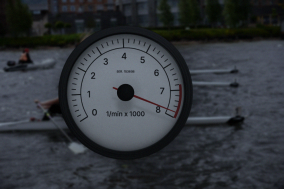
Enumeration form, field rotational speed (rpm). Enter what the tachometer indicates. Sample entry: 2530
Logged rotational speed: 7800
